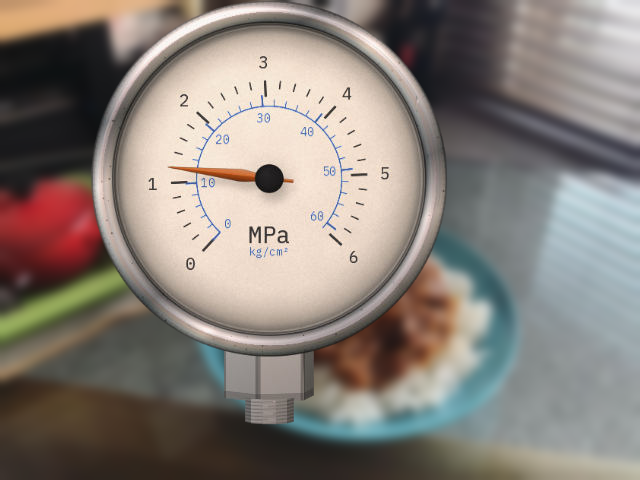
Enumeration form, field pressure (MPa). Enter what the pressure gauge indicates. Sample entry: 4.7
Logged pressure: 1.2
